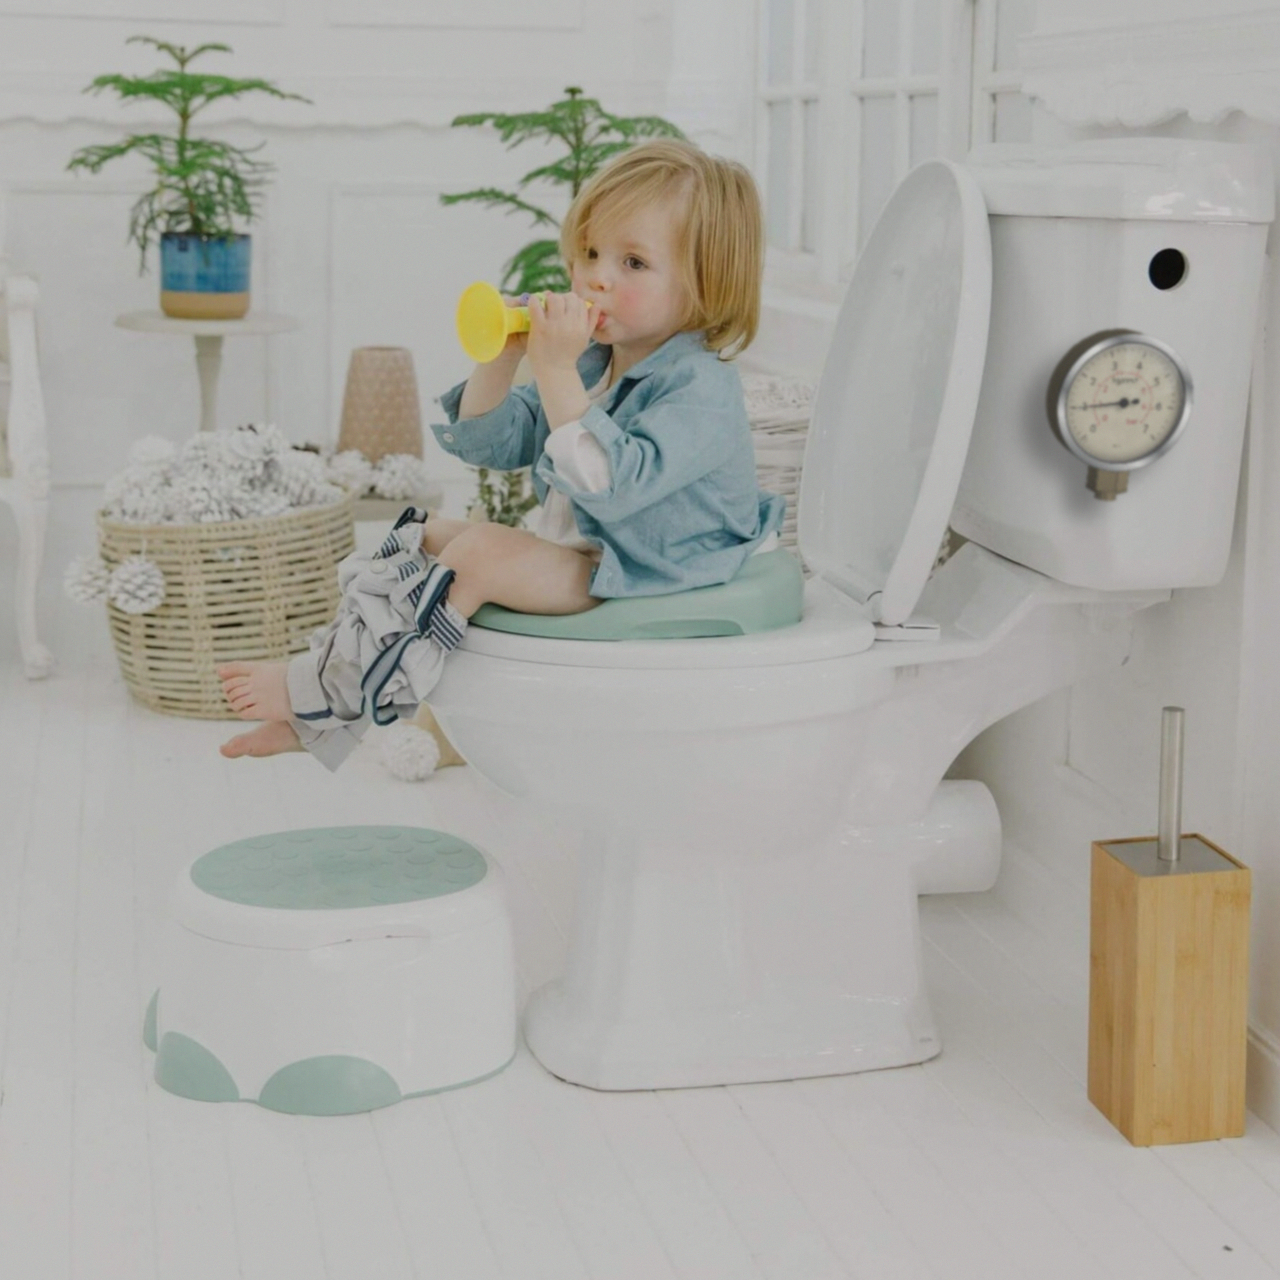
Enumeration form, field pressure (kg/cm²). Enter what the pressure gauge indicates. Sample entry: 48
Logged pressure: 1
